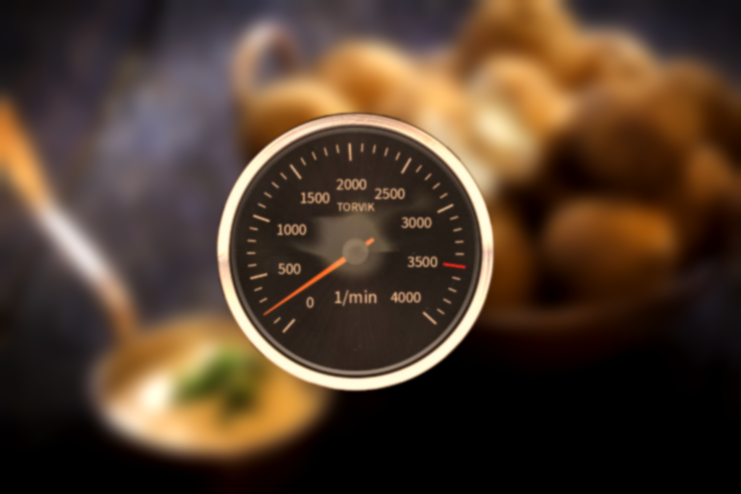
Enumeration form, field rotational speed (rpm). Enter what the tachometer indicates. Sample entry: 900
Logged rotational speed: 200
